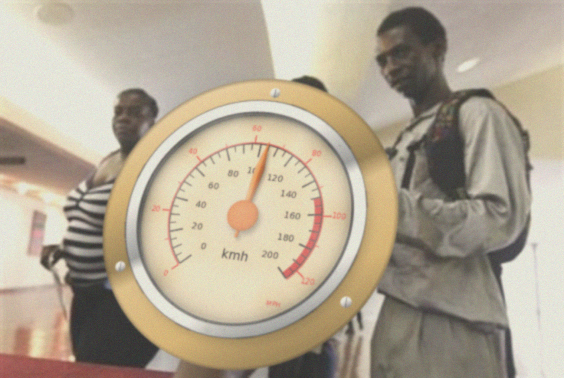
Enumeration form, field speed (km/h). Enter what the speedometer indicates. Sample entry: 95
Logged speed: 105
